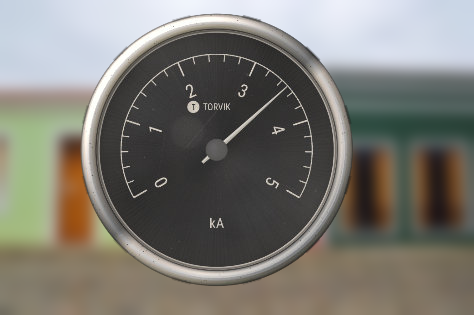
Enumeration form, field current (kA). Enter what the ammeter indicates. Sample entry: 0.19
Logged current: 3.5
